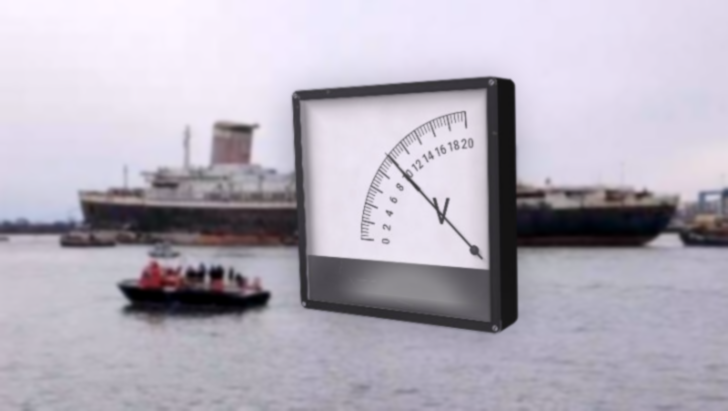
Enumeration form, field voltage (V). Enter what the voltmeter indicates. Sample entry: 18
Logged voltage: 10
